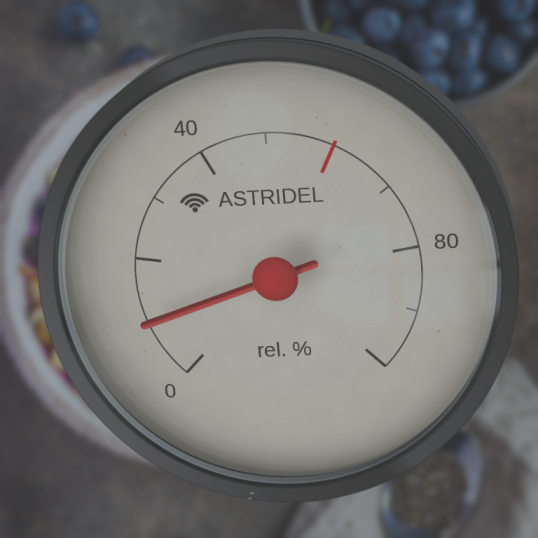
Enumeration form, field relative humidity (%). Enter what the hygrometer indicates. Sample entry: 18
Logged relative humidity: 10
